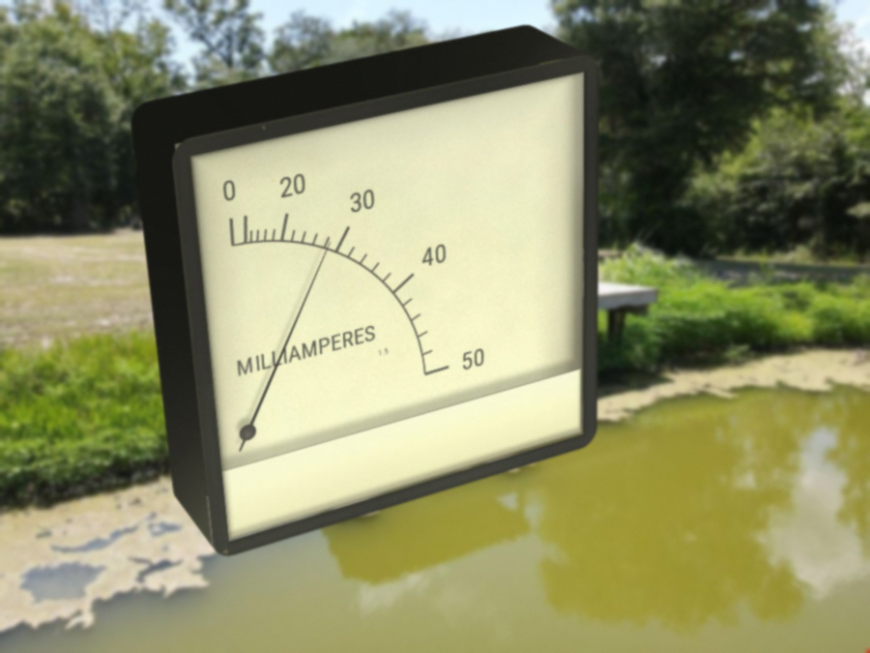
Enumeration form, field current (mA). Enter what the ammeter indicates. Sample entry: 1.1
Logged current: 28
